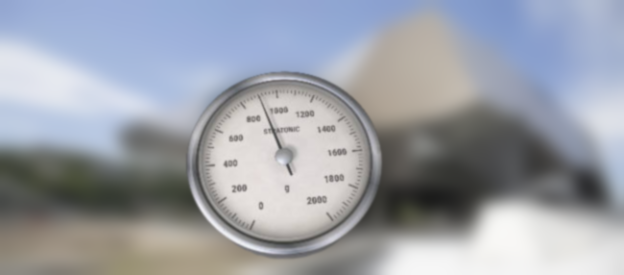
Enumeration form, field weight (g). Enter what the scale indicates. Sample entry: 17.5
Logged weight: 900
